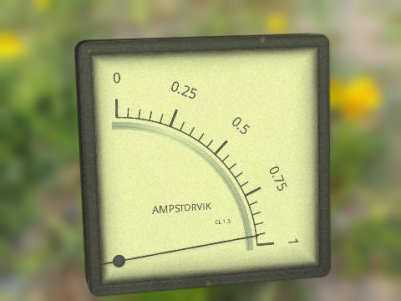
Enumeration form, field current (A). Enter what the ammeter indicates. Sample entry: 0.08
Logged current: 0.95
